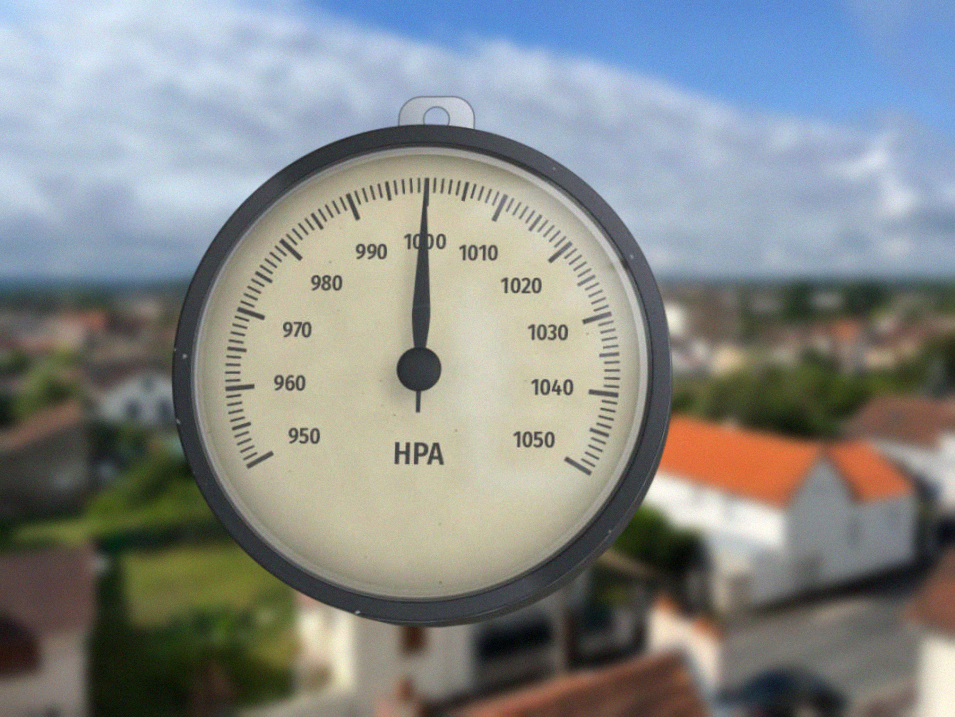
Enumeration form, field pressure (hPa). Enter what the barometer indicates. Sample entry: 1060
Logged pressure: 1000
